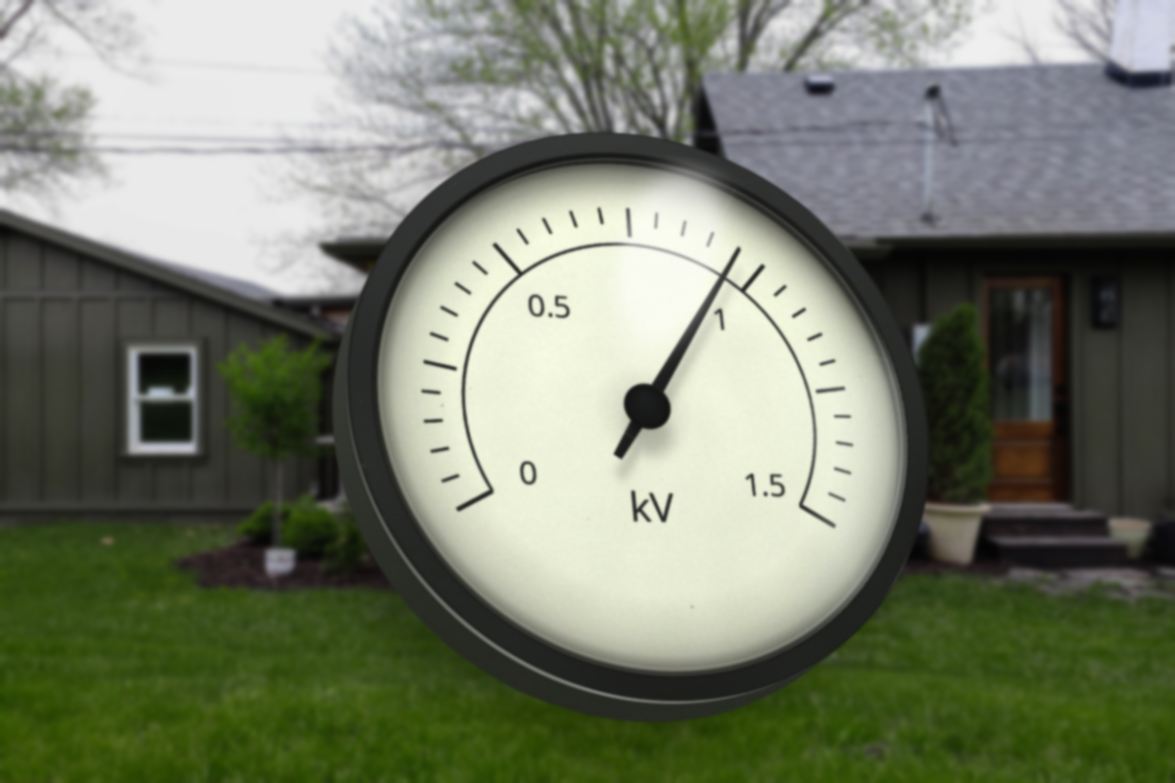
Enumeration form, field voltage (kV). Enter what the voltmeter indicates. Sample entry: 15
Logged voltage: 0.95
